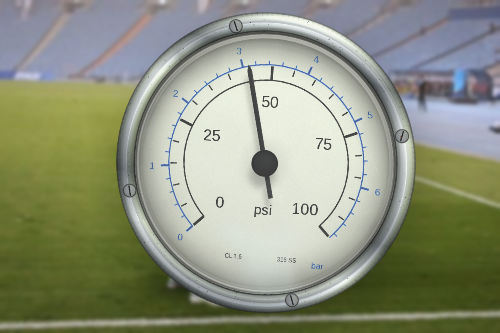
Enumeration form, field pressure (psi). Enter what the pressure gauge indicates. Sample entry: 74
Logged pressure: 45
